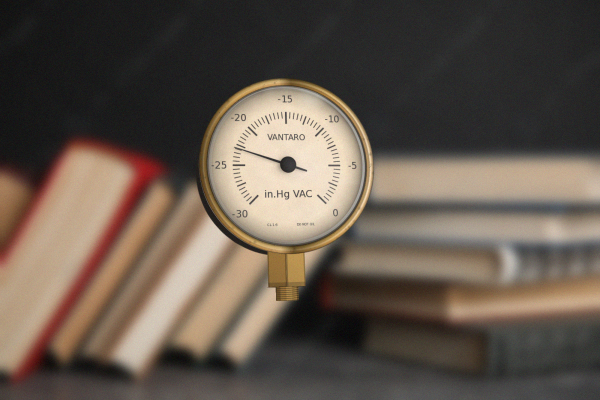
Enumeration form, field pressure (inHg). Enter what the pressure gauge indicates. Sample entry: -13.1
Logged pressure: -23
